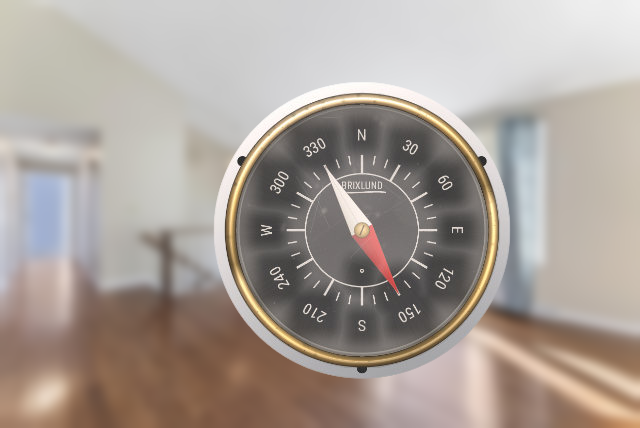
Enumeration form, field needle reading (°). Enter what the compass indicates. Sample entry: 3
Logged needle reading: 150
